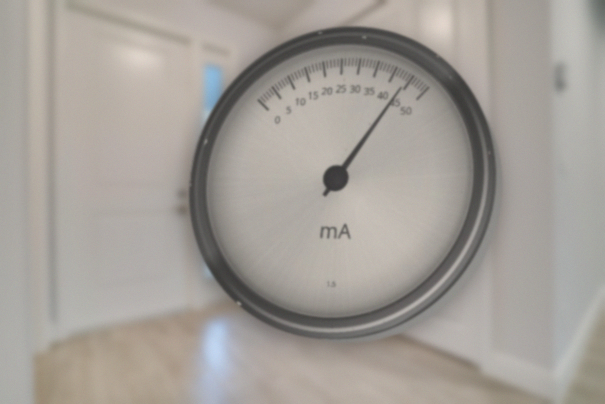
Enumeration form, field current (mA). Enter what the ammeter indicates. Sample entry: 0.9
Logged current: 45
